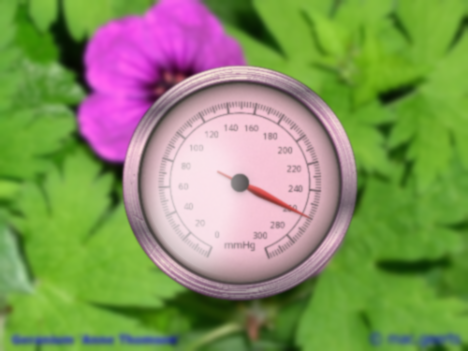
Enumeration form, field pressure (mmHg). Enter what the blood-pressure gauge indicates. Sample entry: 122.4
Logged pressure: 260
